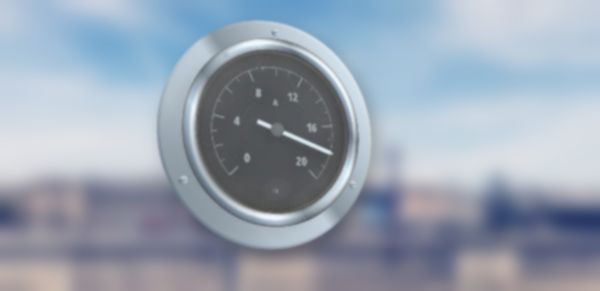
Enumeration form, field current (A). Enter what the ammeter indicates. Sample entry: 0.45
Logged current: 18
